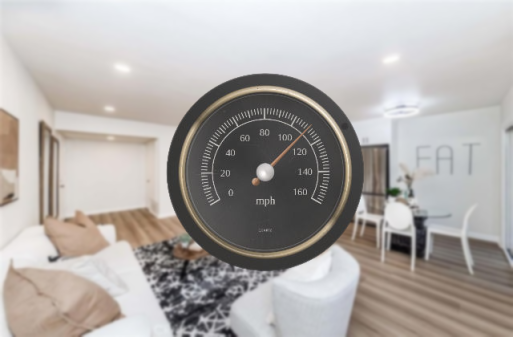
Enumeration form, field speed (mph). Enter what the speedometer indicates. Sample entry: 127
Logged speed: 110
